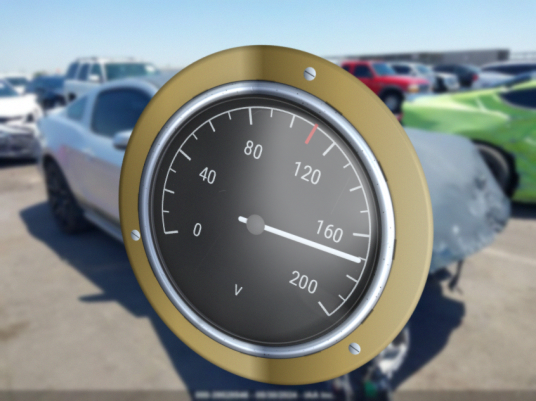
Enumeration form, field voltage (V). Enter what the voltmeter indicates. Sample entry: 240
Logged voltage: 170
